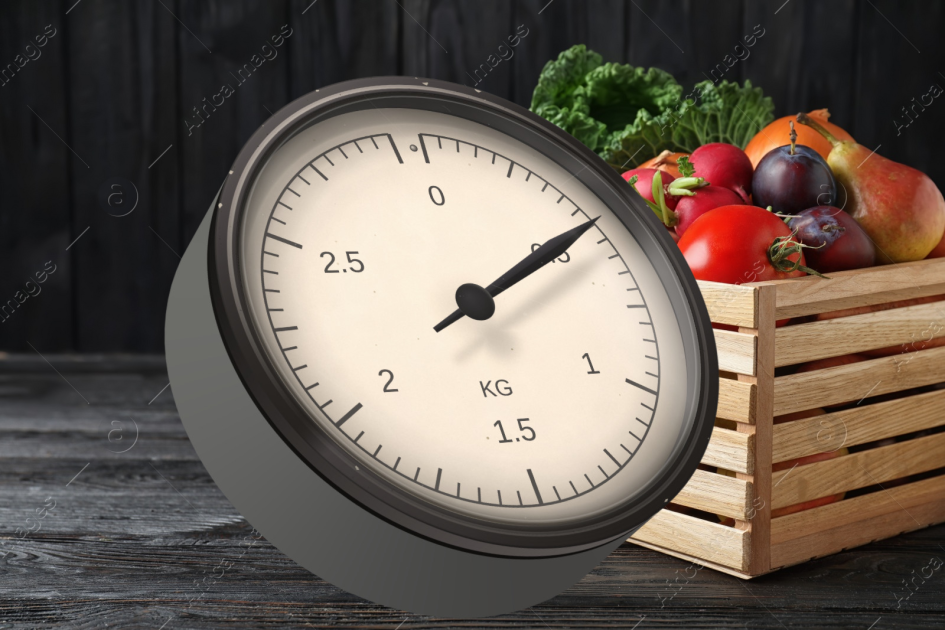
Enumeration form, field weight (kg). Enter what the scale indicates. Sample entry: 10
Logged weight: 0.5
